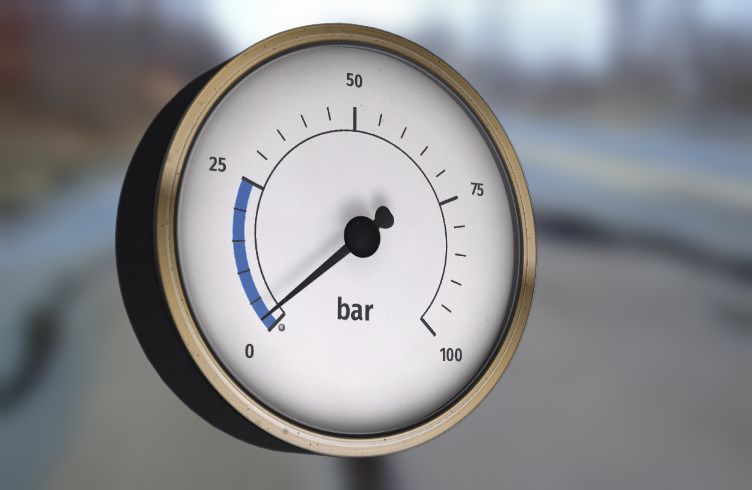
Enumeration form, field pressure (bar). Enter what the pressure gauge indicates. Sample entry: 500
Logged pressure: 2.5
